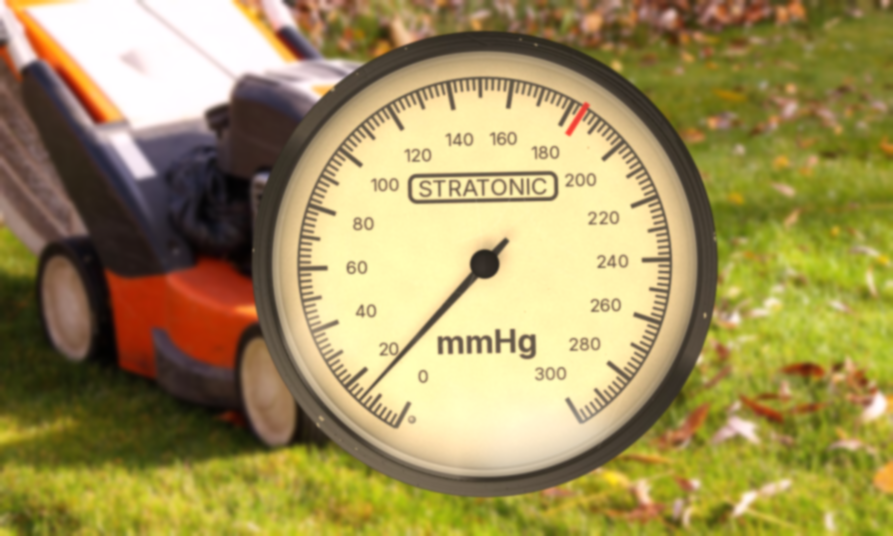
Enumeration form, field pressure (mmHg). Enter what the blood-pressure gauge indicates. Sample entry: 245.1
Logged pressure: 14
